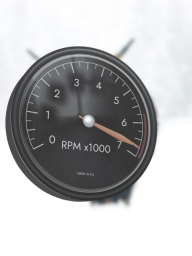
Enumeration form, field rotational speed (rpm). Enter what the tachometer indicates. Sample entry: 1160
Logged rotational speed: 6750
